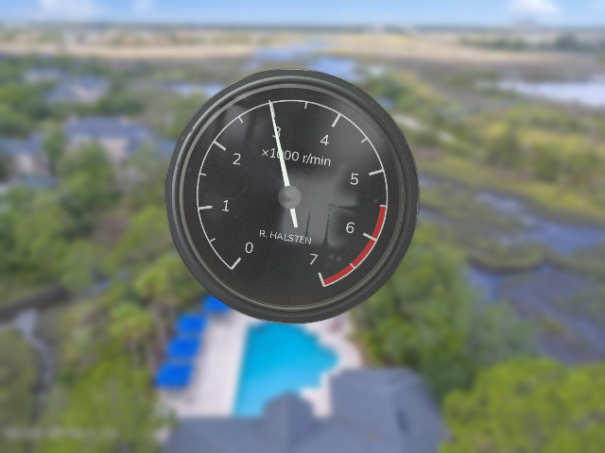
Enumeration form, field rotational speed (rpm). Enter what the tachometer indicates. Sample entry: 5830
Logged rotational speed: 3000
